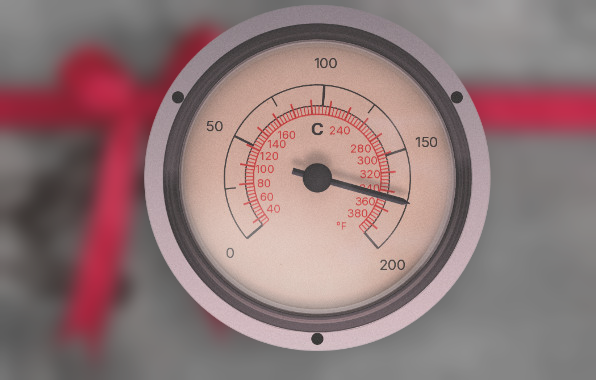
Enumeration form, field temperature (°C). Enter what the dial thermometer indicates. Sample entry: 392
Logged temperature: 175
